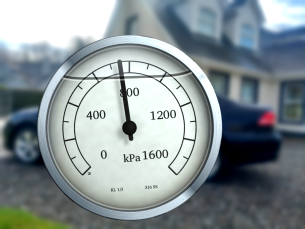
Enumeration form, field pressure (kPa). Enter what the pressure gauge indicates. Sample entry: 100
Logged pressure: 750
